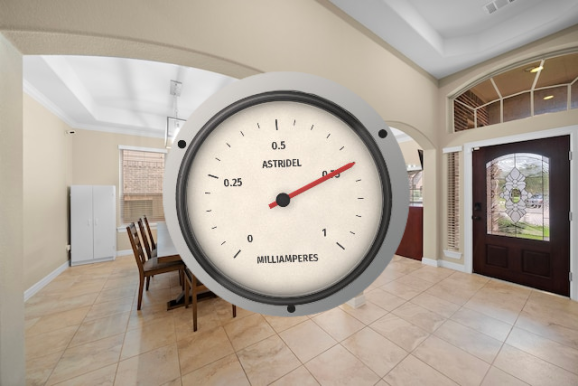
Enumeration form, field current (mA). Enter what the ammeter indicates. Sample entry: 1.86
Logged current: 0.75
